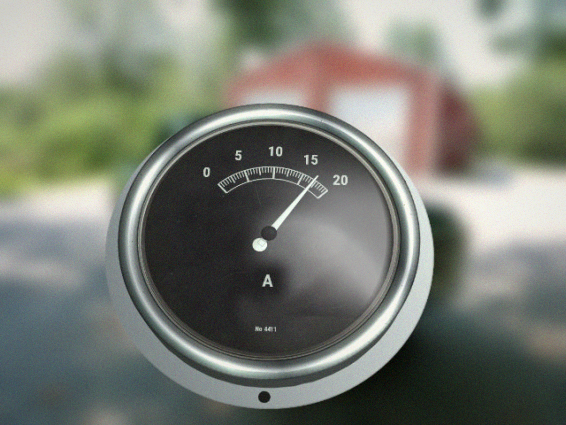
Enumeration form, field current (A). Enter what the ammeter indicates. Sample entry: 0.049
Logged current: 17.5
